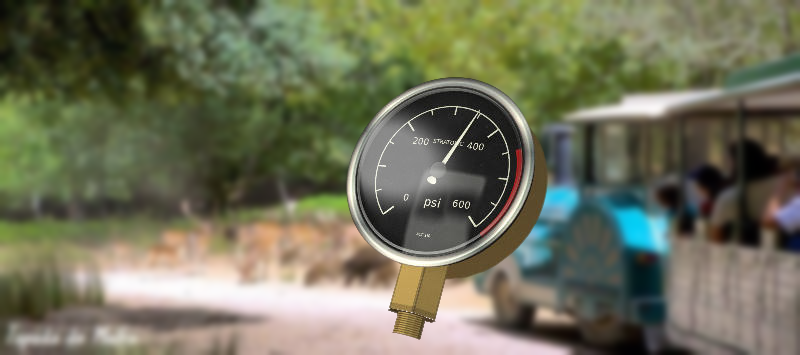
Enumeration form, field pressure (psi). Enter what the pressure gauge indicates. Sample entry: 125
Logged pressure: 350
